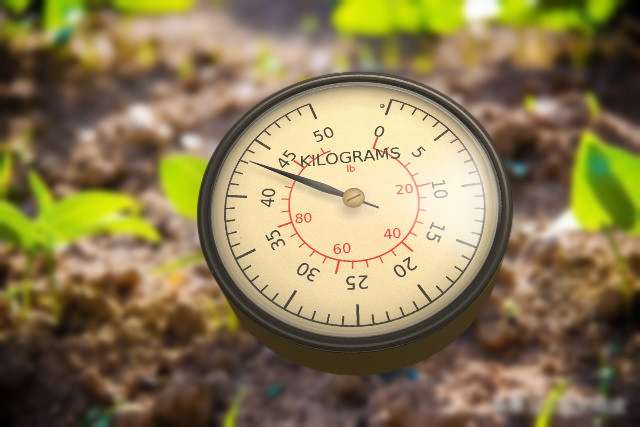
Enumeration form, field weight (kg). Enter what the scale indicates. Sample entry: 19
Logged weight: 43
